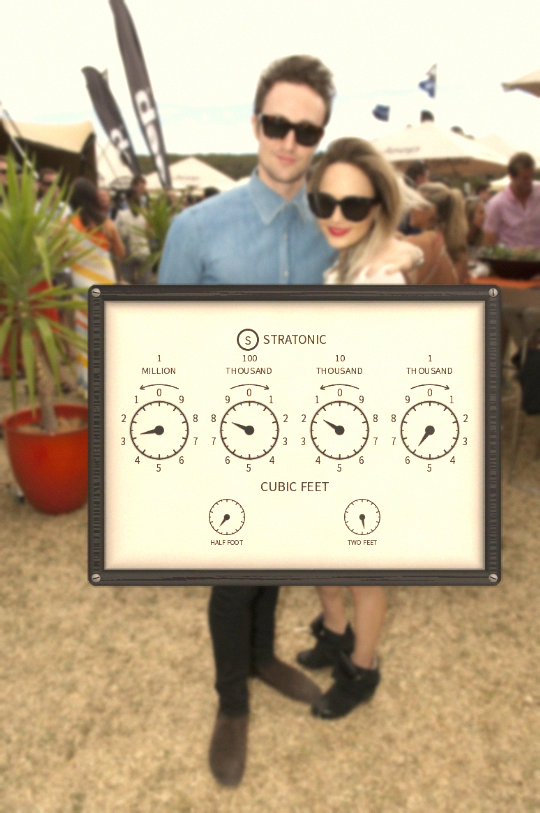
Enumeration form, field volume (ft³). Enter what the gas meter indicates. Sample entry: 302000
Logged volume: 281600
